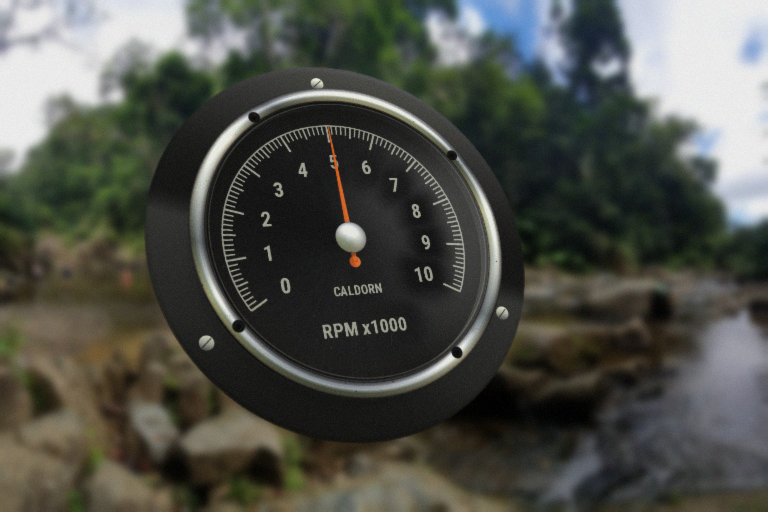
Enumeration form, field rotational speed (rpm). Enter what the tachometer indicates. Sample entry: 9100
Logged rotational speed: 5000
